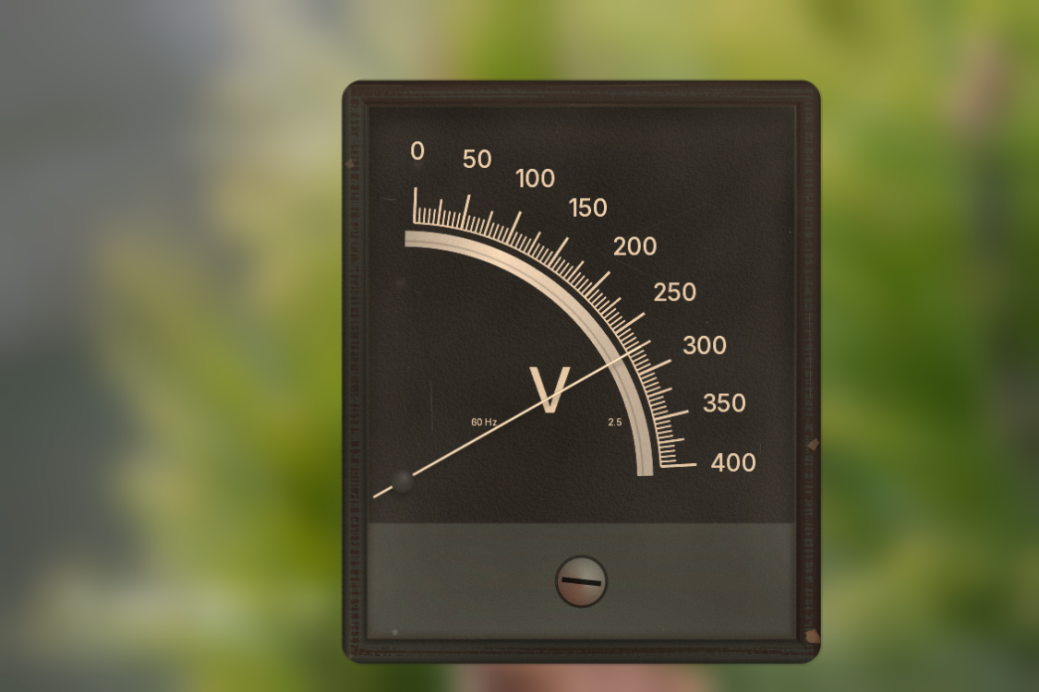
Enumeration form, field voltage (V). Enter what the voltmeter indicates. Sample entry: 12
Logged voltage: 275
